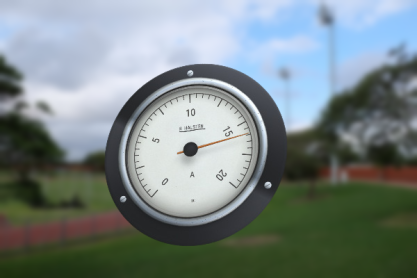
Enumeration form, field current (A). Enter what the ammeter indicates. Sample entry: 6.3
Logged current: 16
